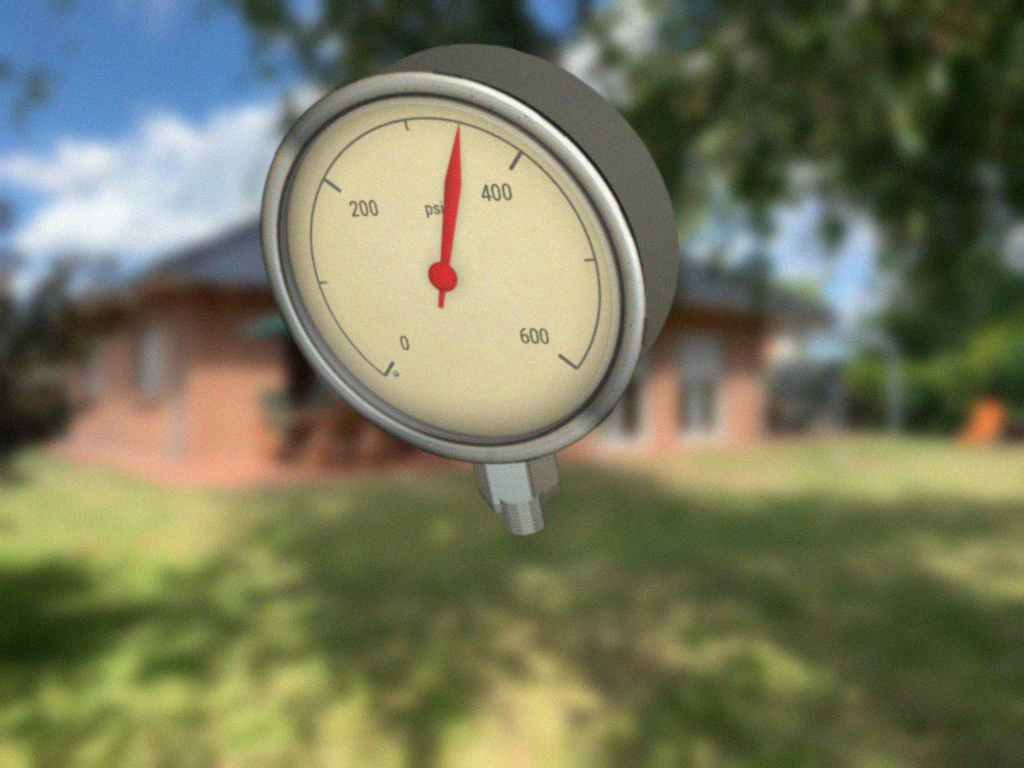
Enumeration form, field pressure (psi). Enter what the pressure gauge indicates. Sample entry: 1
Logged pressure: 350
